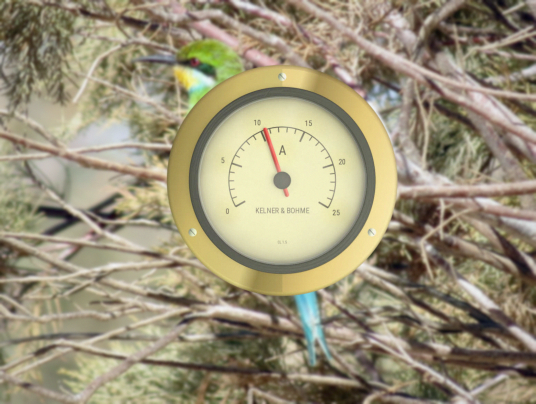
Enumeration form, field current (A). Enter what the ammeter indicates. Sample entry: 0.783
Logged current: 10.5
